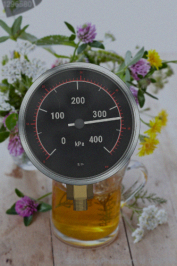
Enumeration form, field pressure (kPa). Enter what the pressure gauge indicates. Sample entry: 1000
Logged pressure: 325
